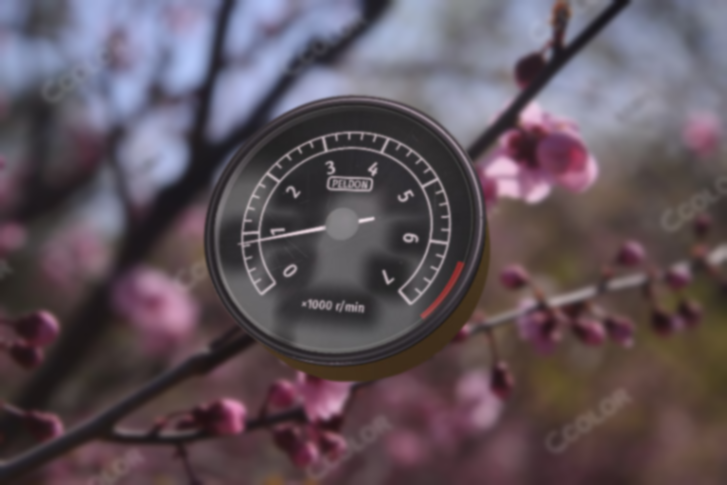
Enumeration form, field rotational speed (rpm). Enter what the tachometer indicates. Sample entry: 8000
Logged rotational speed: 800
